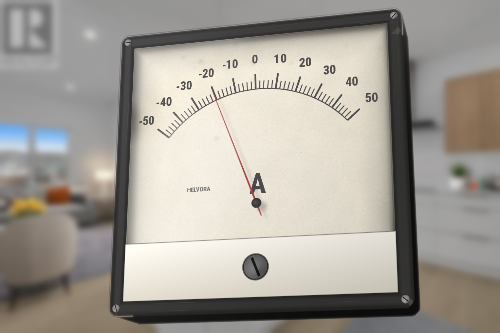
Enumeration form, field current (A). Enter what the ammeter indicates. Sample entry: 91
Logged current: -20
